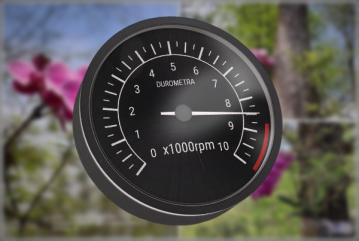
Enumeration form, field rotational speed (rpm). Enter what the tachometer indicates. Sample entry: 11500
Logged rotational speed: 8500
